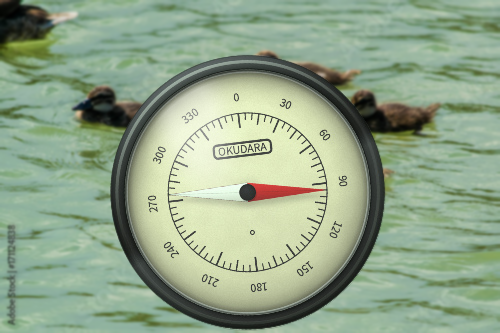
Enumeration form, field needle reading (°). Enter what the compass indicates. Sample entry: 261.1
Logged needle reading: 95
